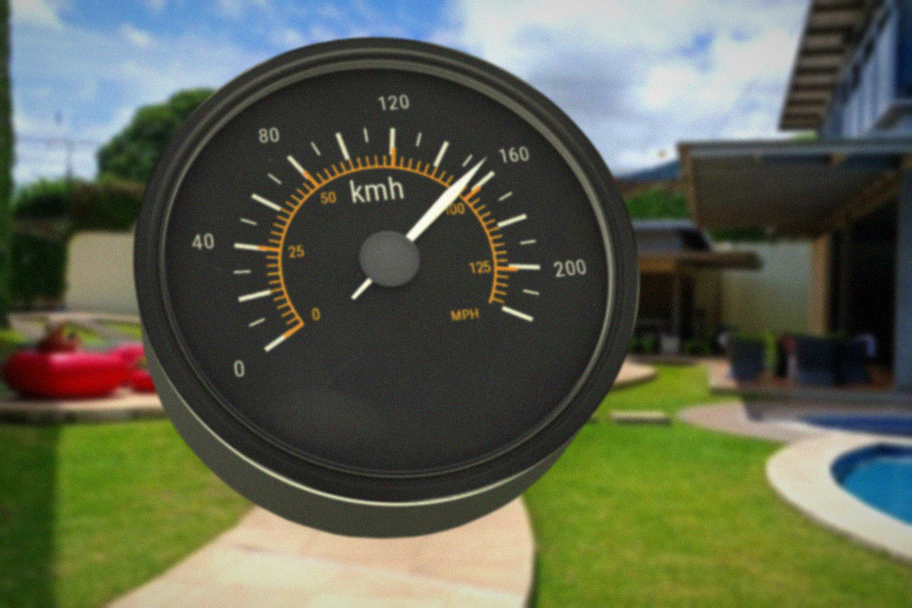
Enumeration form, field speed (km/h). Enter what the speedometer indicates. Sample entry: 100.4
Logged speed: 155
